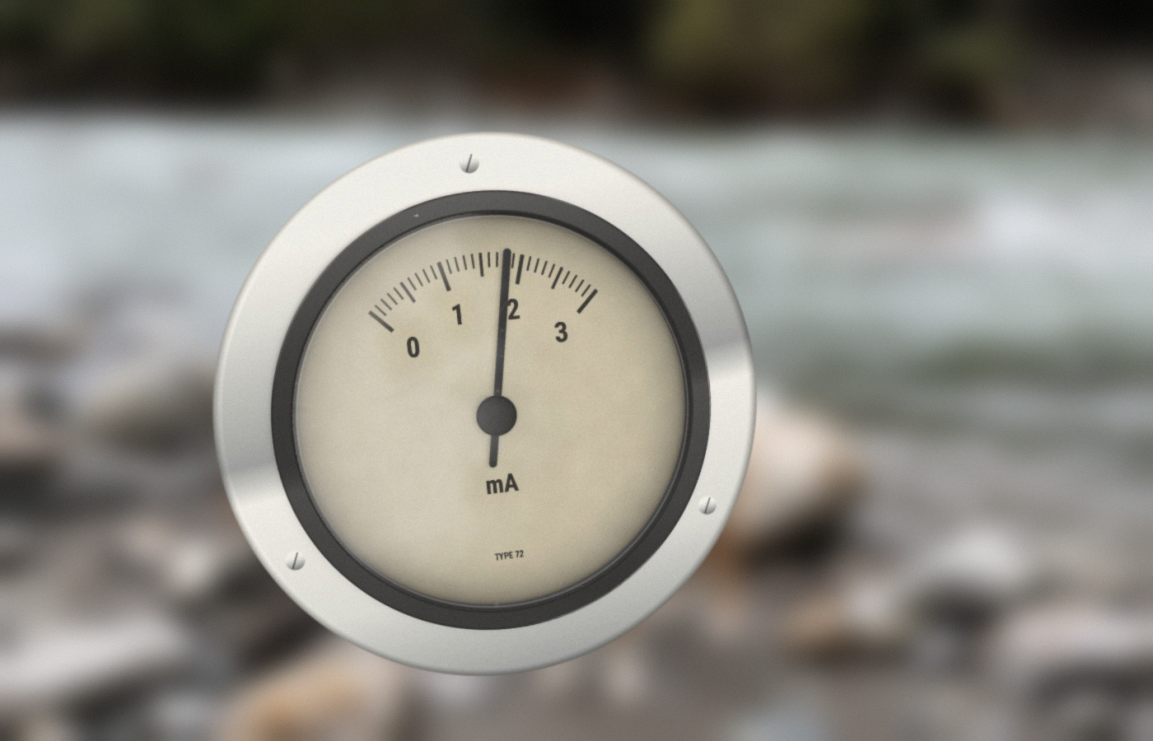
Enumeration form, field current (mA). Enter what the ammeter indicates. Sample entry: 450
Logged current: 1.8
